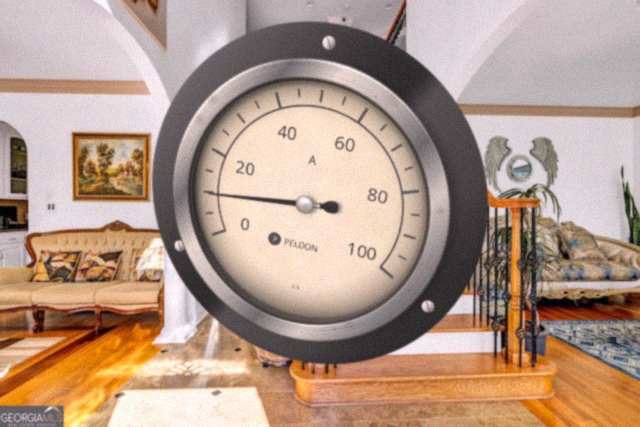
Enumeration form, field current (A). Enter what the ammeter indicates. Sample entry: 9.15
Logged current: 10
